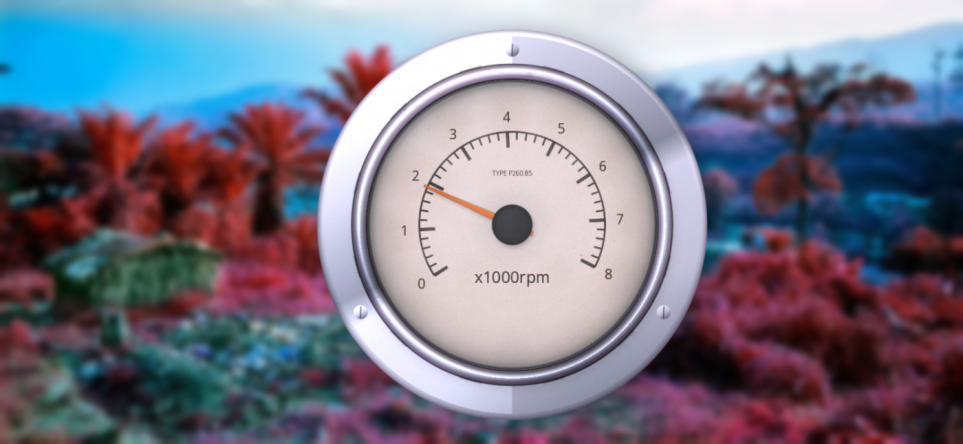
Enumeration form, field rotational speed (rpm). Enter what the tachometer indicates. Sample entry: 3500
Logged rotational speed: 1900
